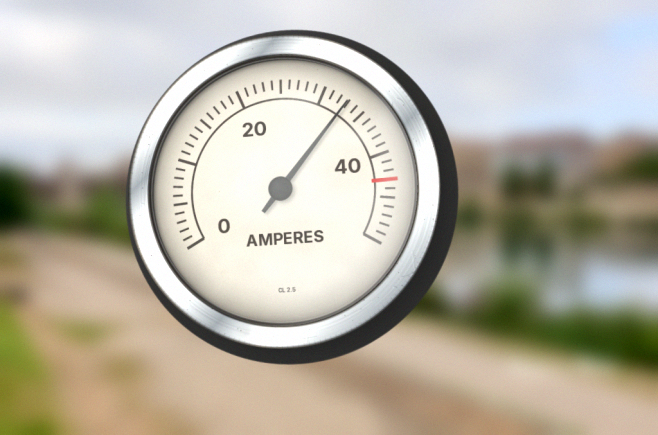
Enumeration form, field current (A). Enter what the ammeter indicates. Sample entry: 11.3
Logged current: 33
